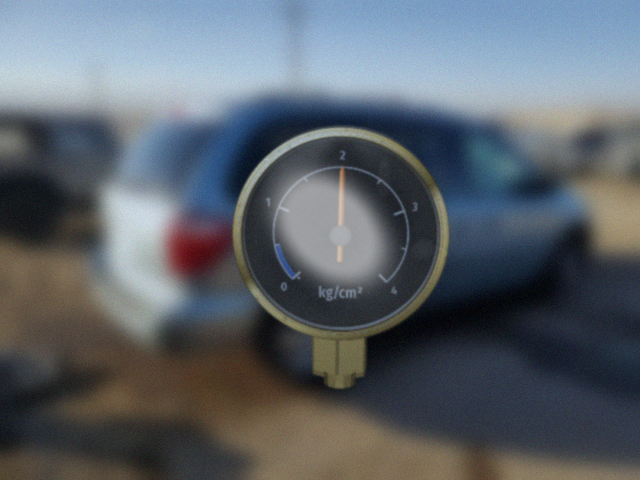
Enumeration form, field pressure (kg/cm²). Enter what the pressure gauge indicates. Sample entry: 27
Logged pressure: 2
